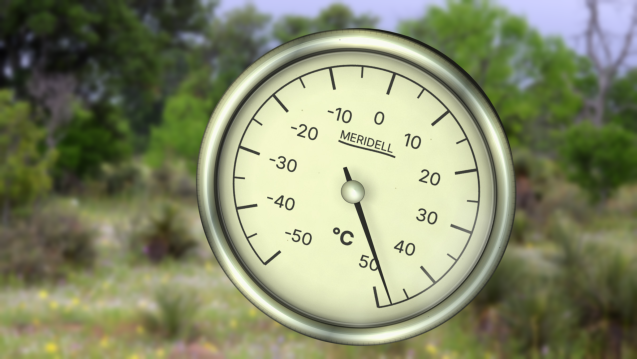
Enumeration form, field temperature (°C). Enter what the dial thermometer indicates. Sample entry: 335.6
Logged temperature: 47.5
